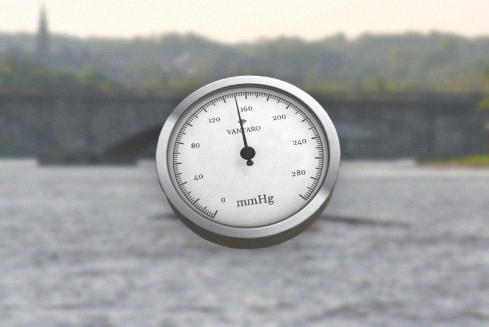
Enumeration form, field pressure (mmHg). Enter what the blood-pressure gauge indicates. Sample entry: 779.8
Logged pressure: 150
